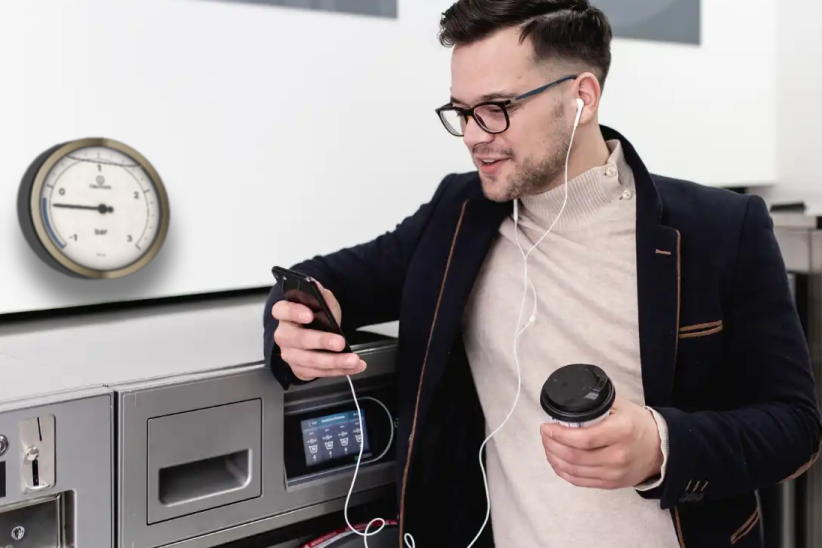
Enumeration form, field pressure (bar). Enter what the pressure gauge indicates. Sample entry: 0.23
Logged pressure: -0.3
